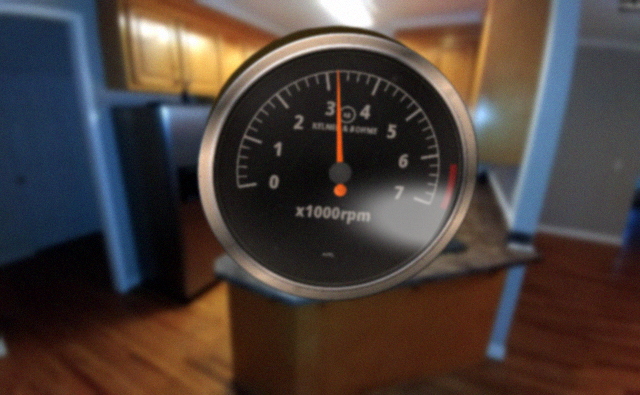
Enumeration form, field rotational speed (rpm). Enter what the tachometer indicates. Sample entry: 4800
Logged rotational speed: 3200
